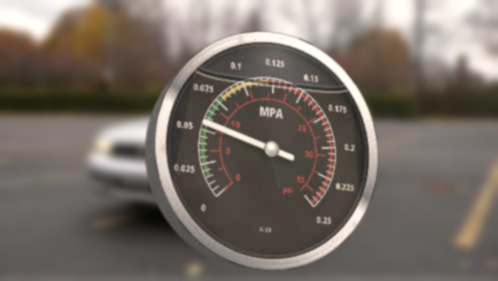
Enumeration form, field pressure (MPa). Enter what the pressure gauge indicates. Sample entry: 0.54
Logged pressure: 0.055
